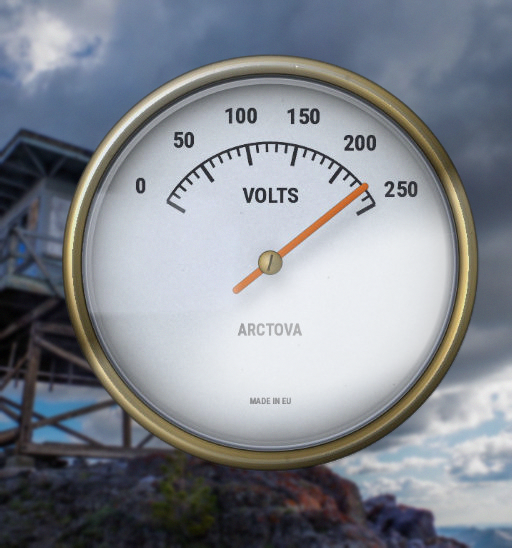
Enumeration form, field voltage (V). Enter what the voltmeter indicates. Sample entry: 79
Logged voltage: 230
